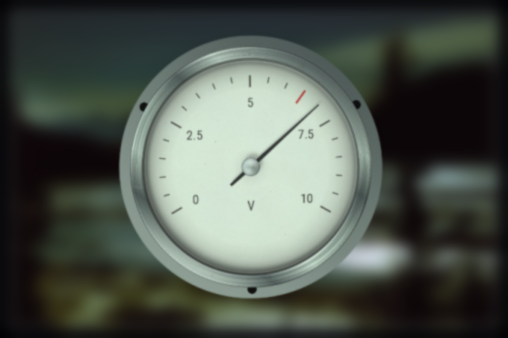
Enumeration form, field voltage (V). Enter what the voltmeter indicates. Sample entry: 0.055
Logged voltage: 7
